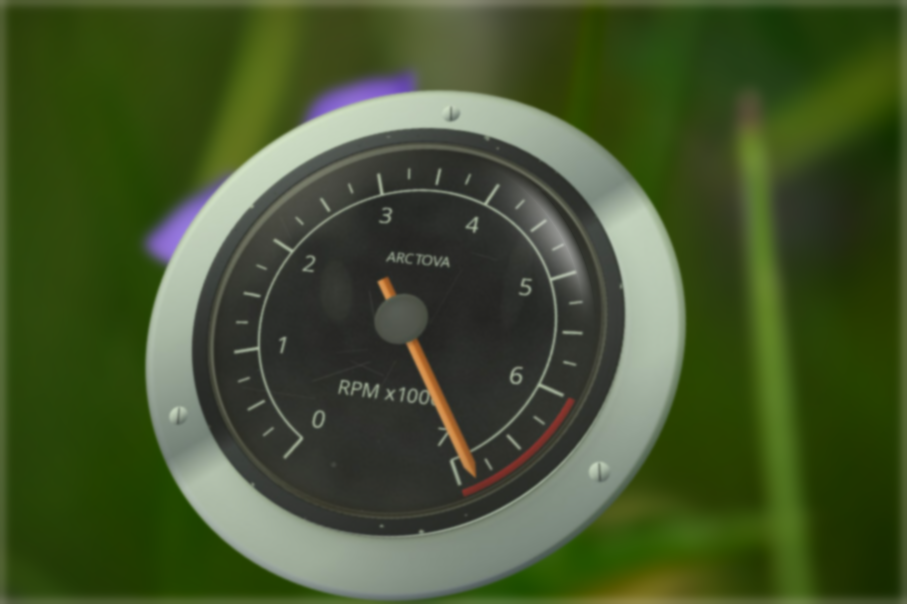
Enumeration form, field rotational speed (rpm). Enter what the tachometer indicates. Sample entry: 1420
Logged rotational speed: 6875
